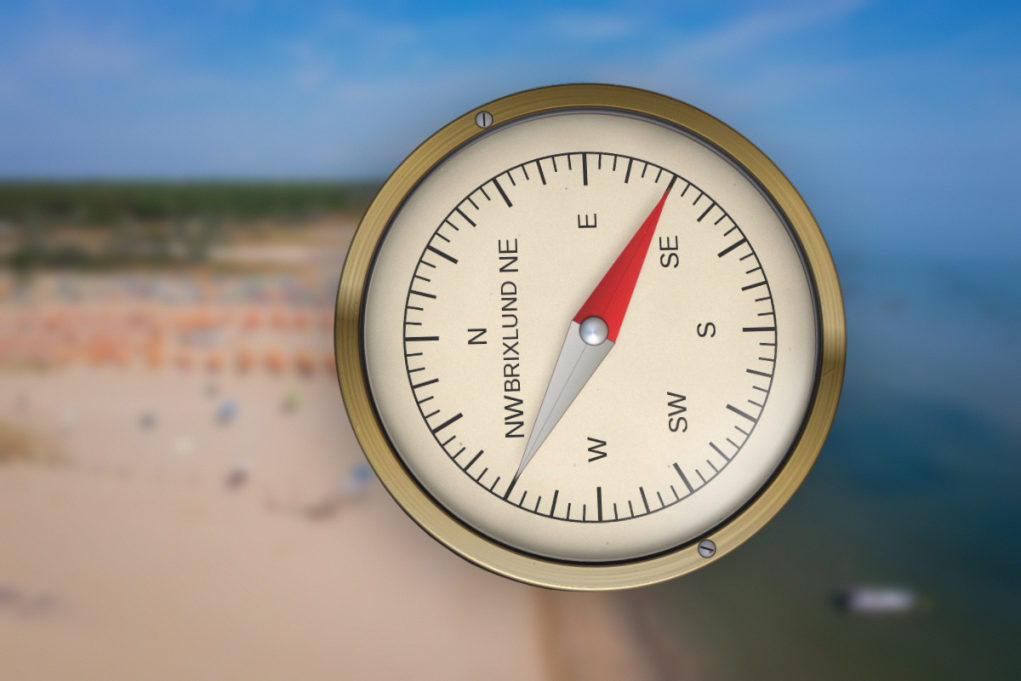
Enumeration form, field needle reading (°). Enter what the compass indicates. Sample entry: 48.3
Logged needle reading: 120
